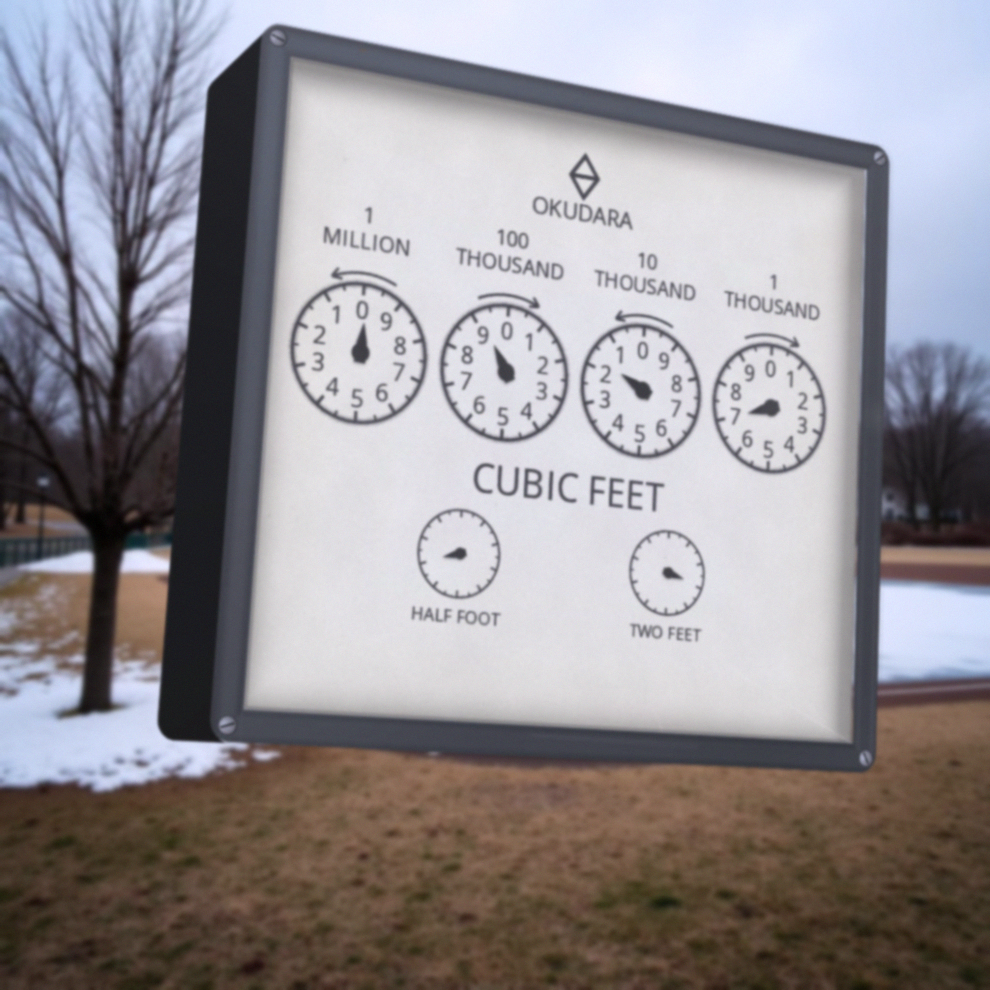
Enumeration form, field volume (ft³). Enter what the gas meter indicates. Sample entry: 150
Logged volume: 991700
